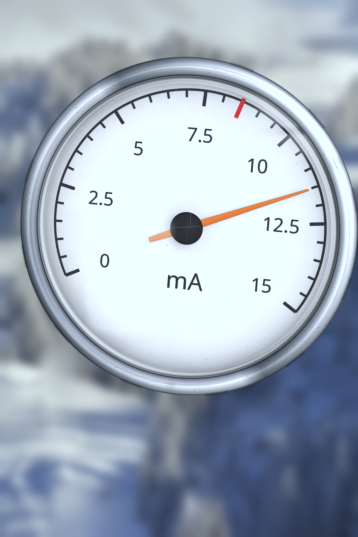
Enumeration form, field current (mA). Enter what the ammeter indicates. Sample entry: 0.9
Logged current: 11.5
